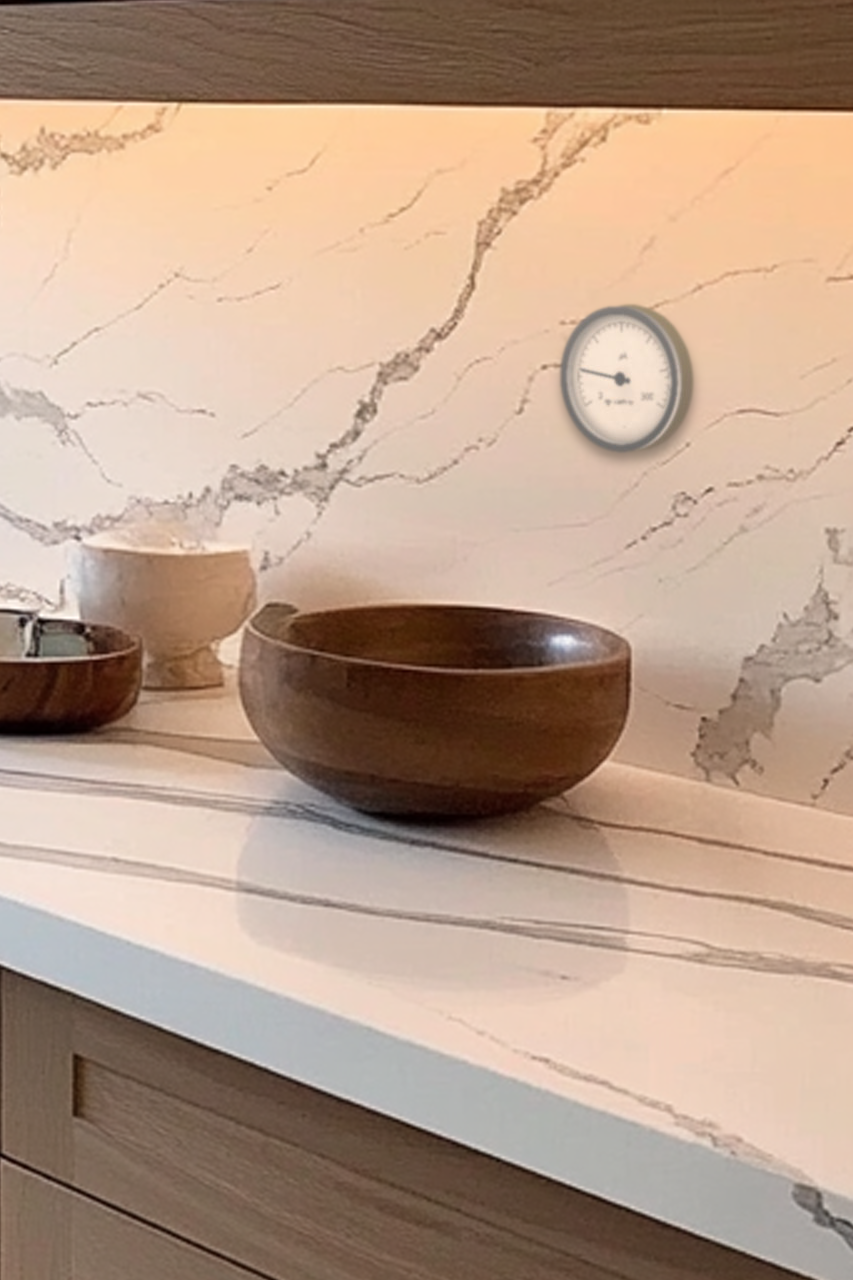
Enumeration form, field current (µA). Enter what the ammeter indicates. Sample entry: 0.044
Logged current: 50
